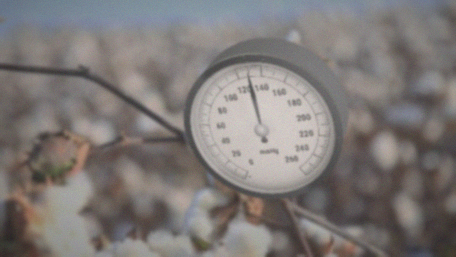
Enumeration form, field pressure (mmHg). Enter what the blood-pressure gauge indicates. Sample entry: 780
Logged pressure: 130
